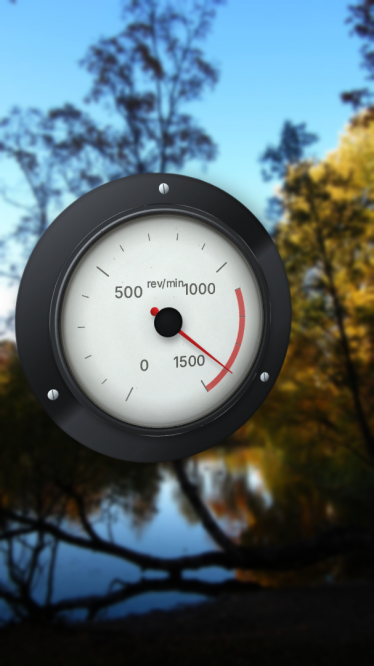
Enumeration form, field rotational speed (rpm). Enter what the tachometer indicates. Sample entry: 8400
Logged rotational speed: 1400
